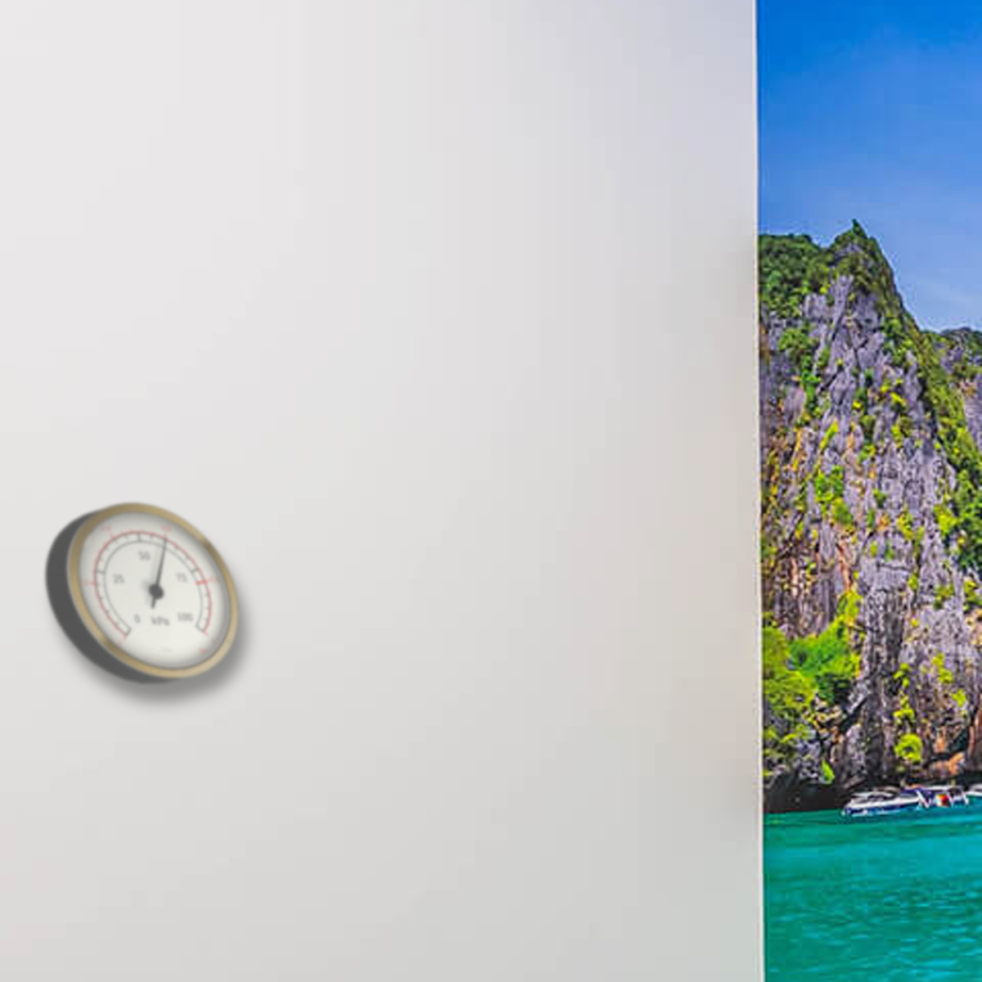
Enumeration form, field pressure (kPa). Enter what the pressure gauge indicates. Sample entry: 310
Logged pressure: 60
